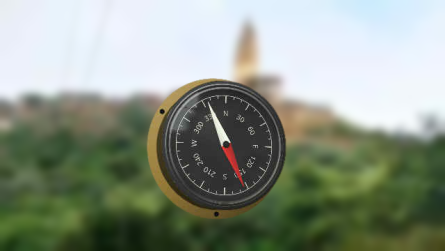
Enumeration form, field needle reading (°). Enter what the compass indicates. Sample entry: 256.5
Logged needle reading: 155
